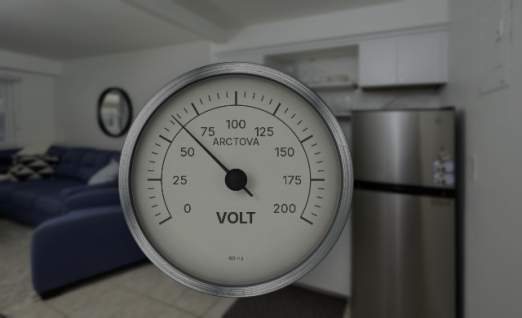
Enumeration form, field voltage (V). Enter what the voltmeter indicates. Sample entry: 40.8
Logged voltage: 62.5
